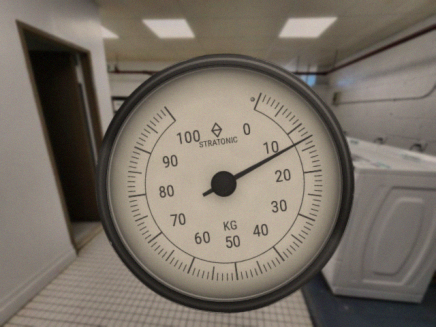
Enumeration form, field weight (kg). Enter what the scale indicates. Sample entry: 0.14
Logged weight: 13
